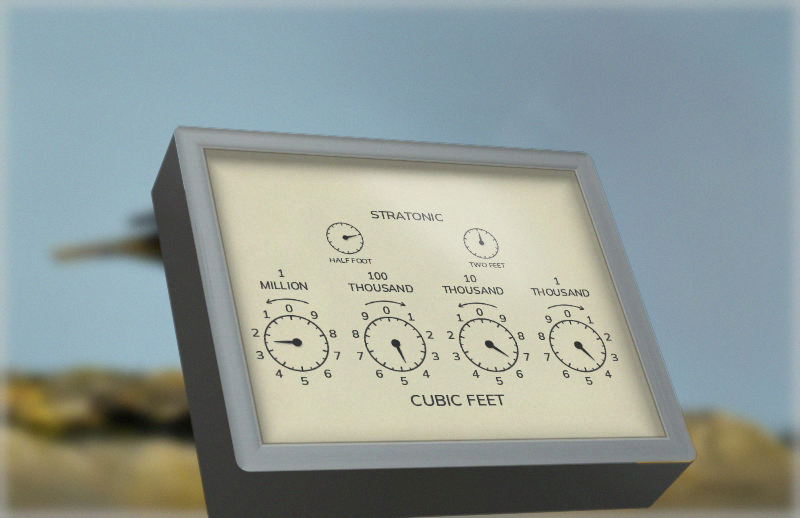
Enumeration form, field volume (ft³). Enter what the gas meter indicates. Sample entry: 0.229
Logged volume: 246400
